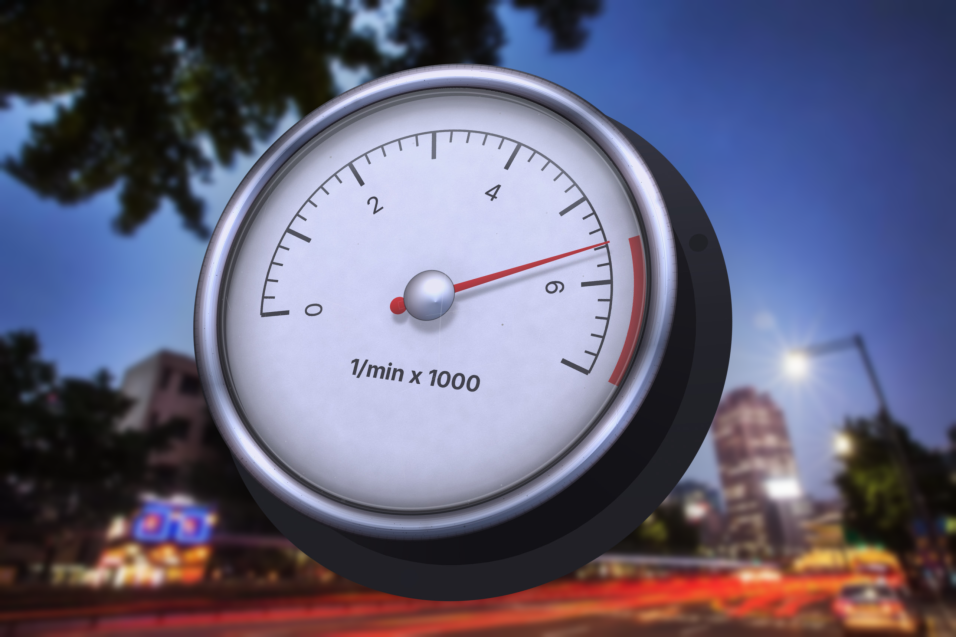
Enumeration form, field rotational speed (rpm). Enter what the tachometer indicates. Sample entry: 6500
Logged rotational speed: 5600
